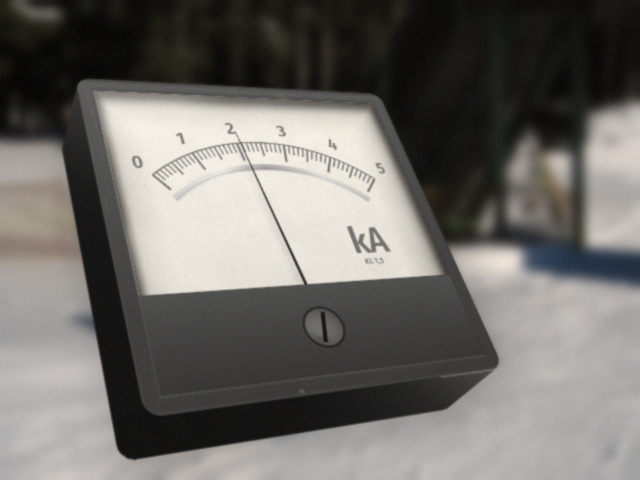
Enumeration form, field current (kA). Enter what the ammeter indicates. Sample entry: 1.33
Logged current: 2
